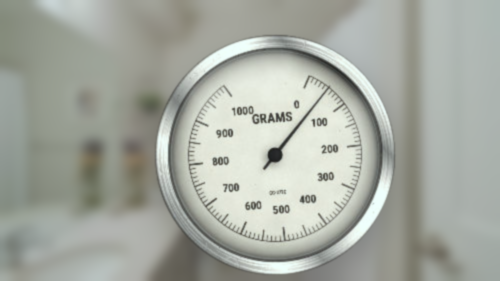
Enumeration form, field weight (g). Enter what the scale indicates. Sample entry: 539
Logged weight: 50
